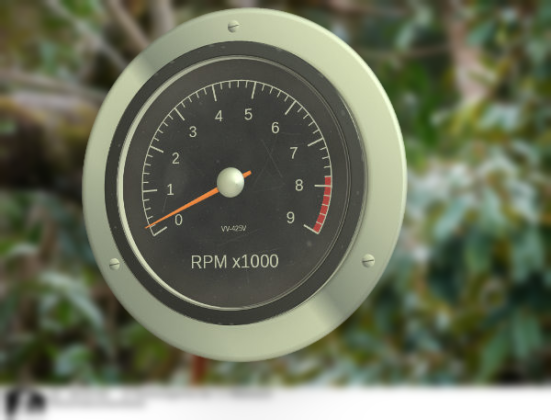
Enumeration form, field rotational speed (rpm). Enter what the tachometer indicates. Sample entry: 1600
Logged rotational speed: 200
